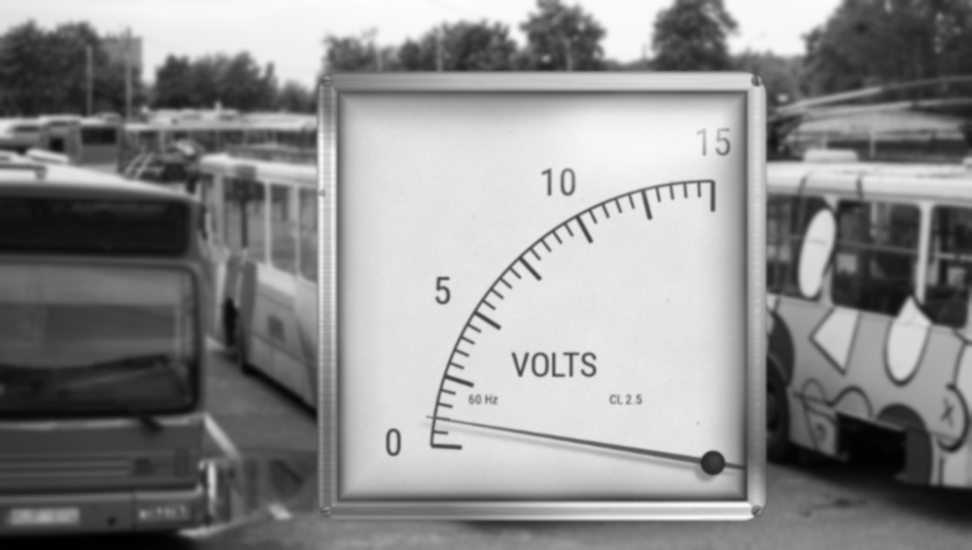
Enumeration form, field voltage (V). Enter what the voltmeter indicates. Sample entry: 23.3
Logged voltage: 1
